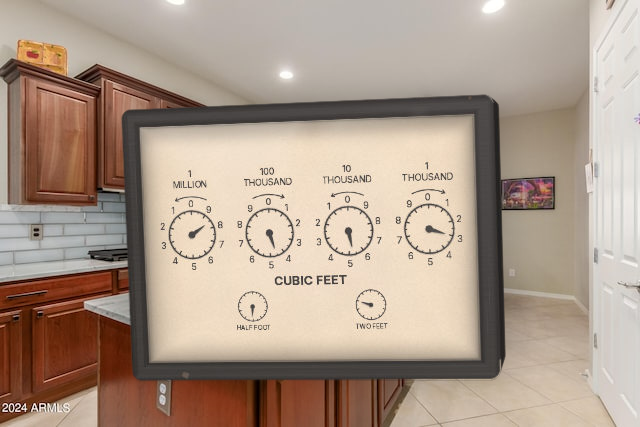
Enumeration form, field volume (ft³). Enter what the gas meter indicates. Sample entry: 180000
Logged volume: 845300
